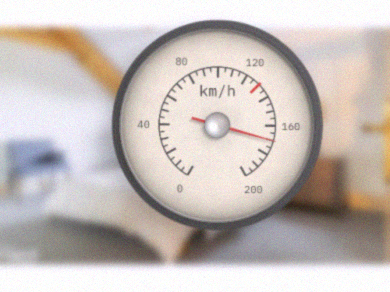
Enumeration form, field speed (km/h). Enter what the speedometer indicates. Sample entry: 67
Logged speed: 170
